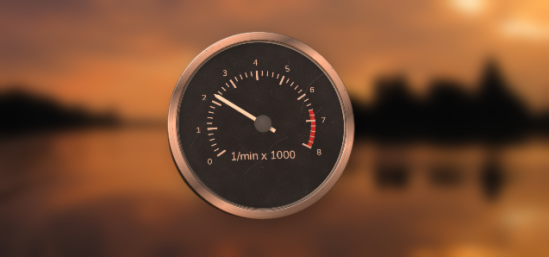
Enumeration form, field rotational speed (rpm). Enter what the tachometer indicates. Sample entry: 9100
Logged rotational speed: 2200
